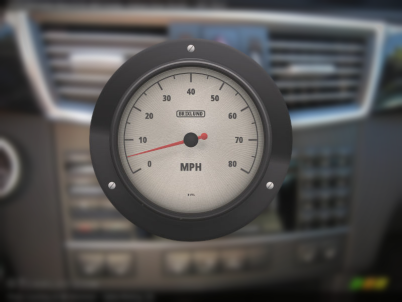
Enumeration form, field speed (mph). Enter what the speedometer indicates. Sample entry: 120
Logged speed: 5
